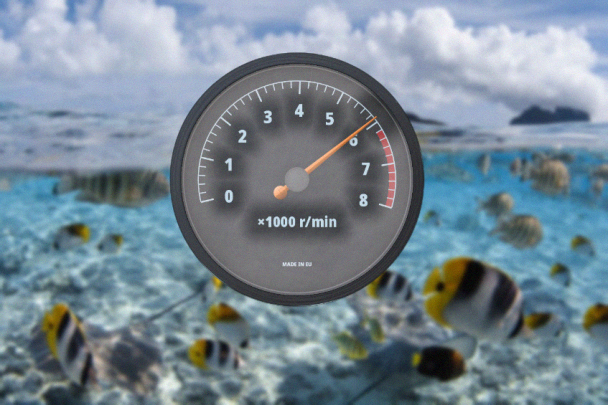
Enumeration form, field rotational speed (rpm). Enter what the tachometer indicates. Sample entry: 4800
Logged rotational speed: 5900
